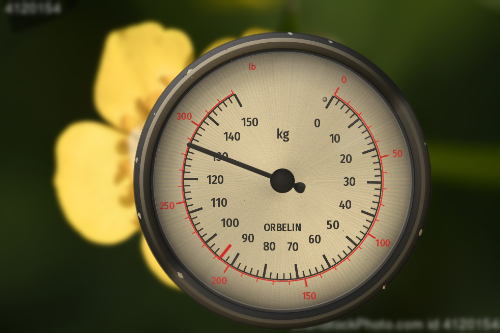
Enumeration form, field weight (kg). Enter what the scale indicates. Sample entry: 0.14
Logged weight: 130
